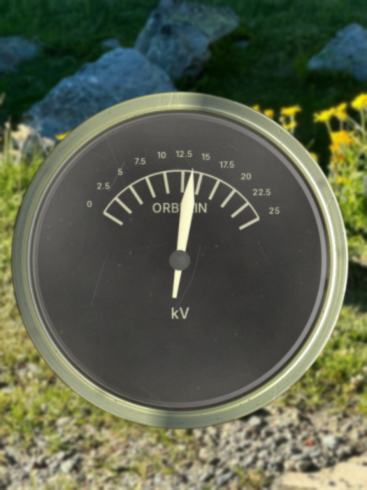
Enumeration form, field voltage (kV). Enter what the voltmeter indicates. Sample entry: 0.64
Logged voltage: 13.75
